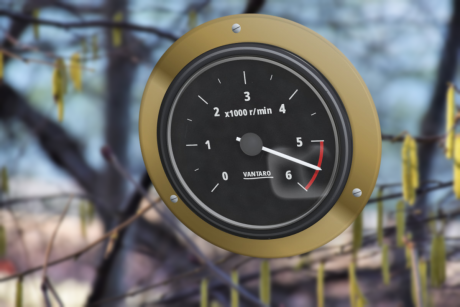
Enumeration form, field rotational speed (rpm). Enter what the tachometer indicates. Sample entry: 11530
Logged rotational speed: 5500
